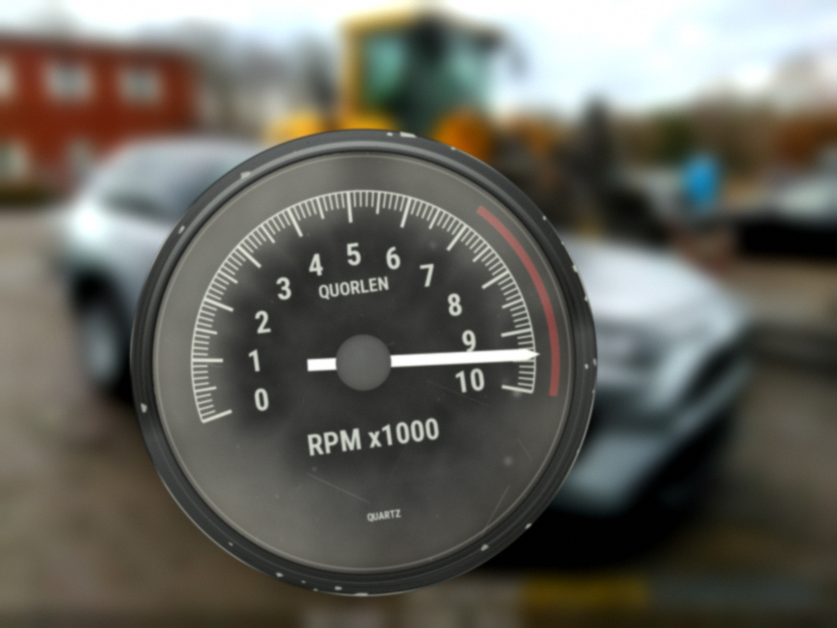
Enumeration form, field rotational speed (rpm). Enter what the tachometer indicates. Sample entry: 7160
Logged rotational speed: 9400
